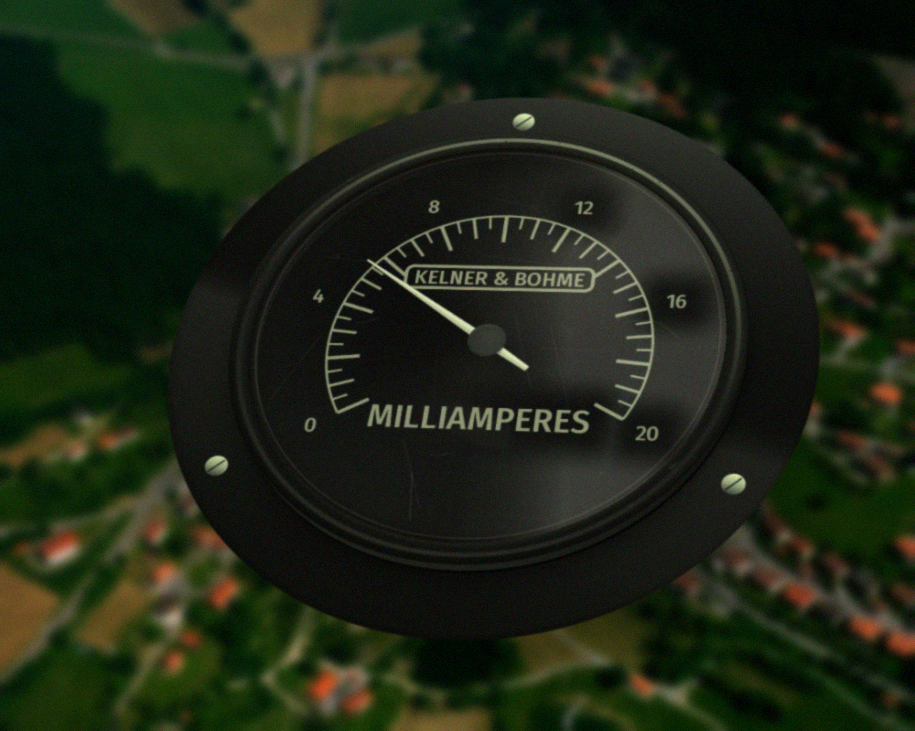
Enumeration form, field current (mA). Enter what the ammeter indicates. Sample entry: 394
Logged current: 5.5
